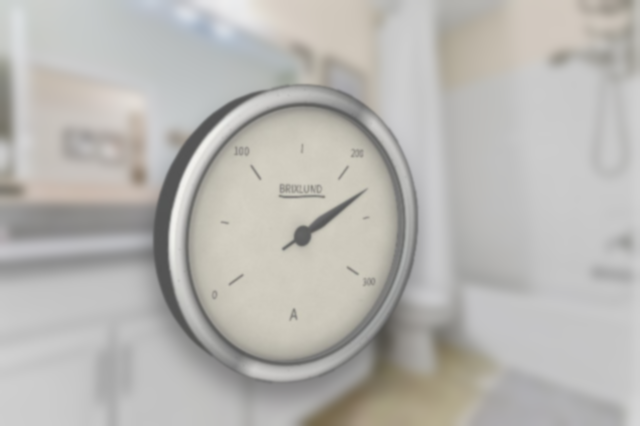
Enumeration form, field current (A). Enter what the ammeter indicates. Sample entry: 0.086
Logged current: 225
